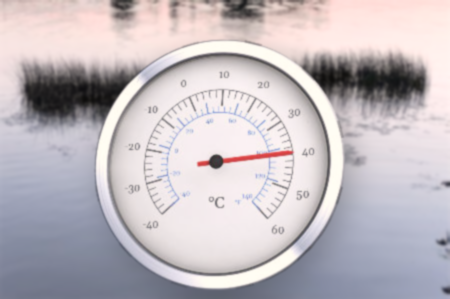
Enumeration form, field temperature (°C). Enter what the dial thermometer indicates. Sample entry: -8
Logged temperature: 40
